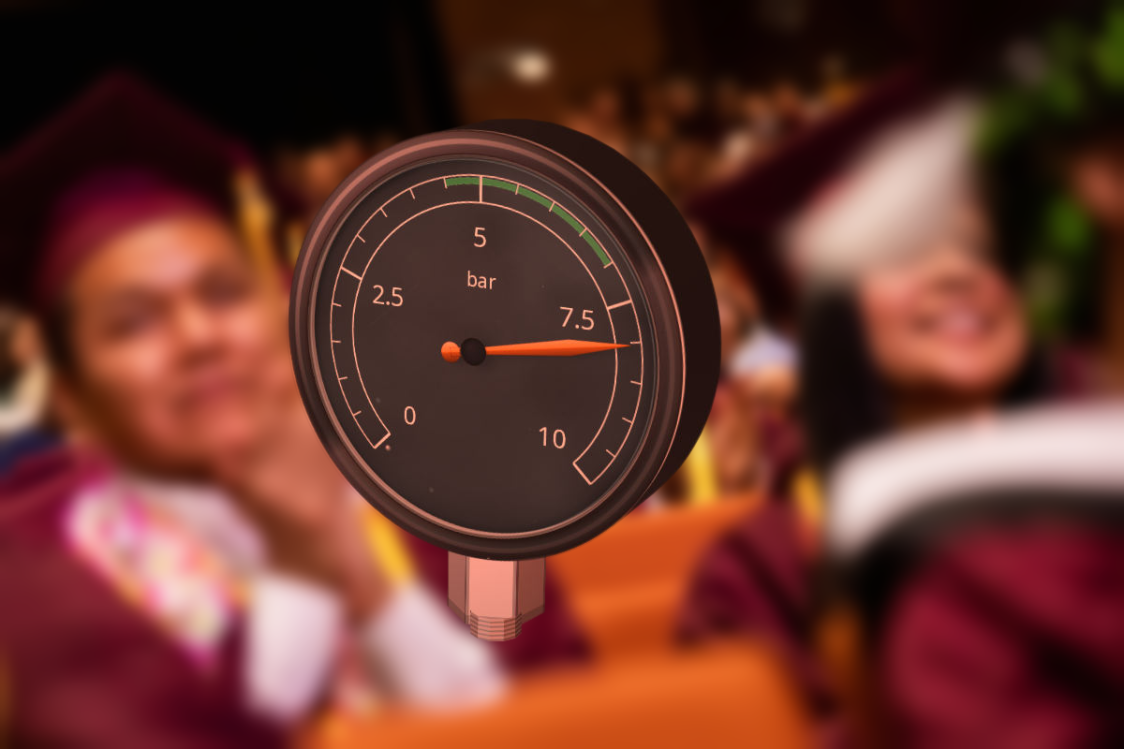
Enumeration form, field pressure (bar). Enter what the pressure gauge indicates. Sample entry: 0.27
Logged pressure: 8
